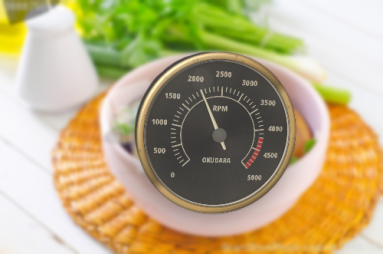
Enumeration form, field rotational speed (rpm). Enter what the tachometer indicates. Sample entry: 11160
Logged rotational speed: 2000
